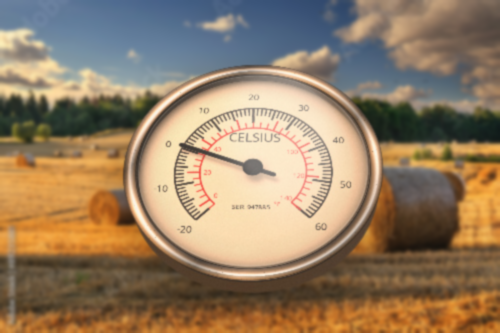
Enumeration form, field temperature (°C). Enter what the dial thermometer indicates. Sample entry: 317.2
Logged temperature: 0
